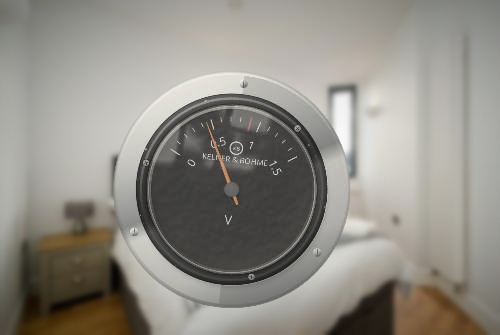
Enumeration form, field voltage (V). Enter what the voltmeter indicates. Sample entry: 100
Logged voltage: 0.45
